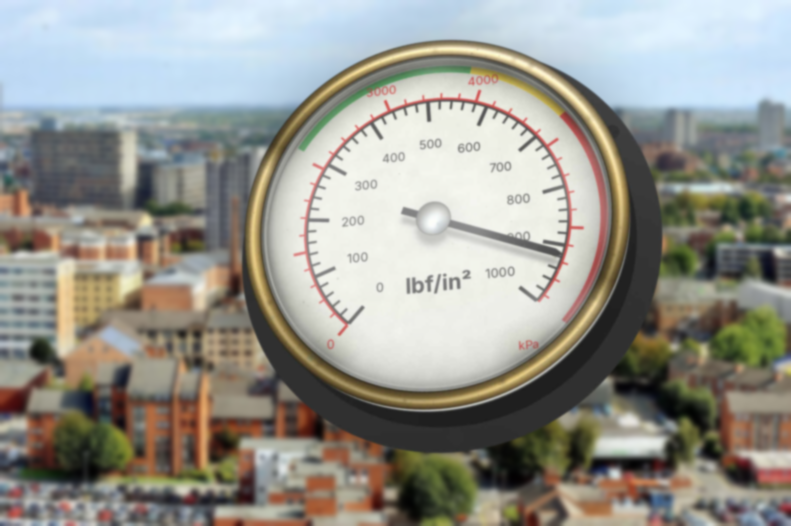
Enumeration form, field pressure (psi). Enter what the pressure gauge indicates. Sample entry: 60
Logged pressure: 920
